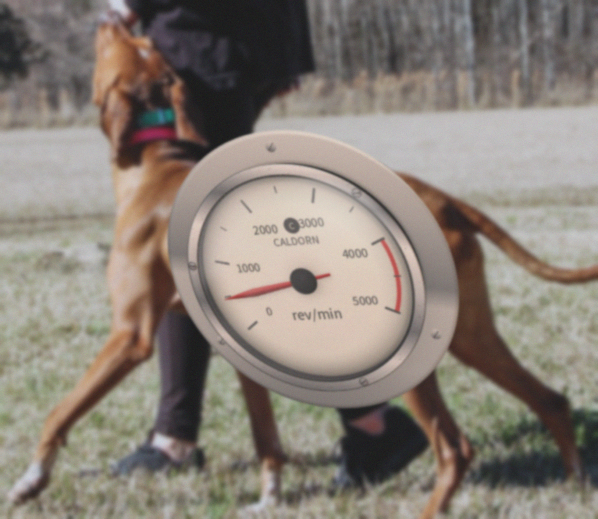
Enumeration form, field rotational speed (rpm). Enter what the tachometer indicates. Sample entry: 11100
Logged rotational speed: 500
